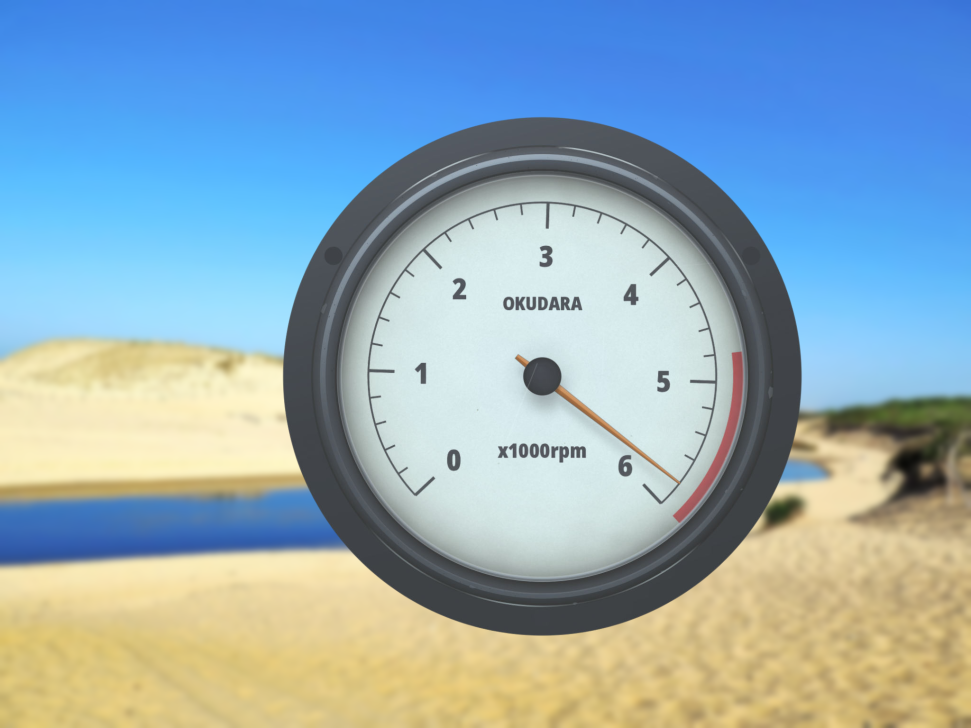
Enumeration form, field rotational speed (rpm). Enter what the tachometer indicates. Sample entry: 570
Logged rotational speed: 5800
